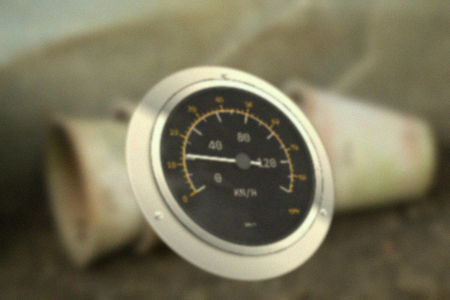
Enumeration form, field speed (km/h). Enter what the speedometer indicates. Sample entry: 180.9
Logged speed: 20
